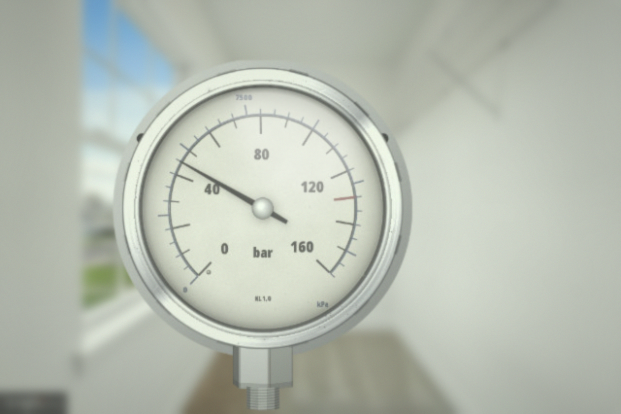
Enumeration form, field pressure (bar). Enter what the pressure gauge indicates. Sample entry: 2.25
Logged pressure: 45
